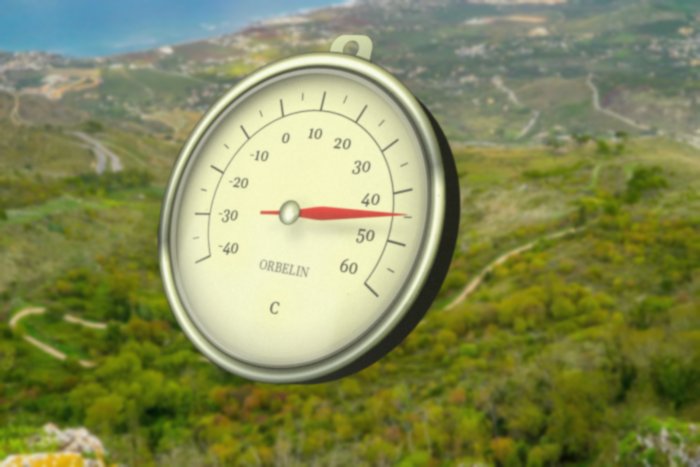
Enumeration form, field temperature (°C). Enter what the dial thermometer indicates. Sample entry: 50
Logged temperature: 45
